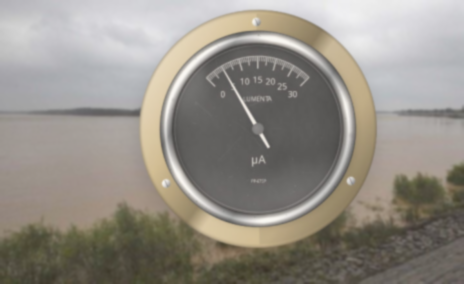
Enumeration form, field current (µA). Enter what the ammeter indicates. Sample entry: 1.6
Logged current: 5
